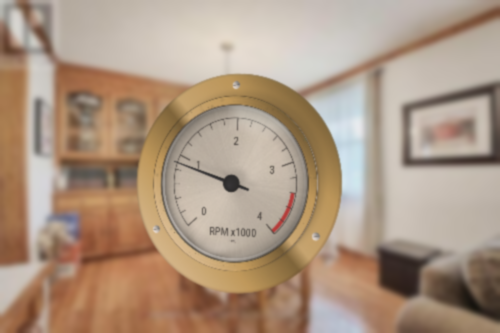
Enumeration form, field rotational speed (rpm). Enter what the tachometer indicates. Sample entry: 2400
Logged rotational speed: 900
